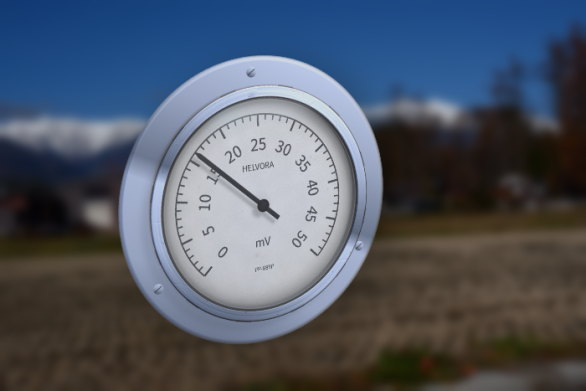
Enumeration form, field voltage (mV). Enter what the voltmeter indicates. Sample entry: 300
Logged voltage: 16
